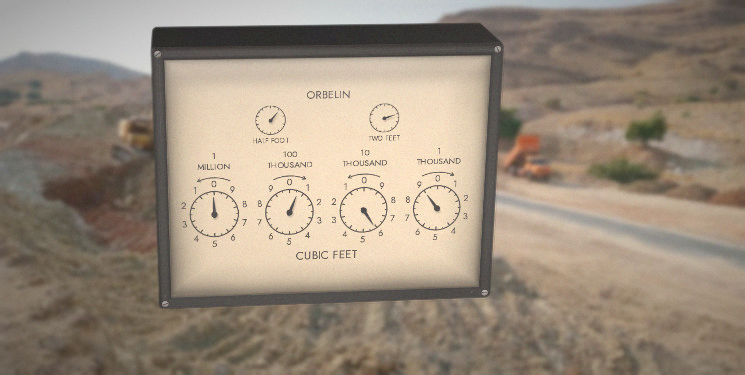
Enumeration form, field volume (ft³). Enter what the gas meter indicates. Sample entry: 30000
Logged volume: 5900
